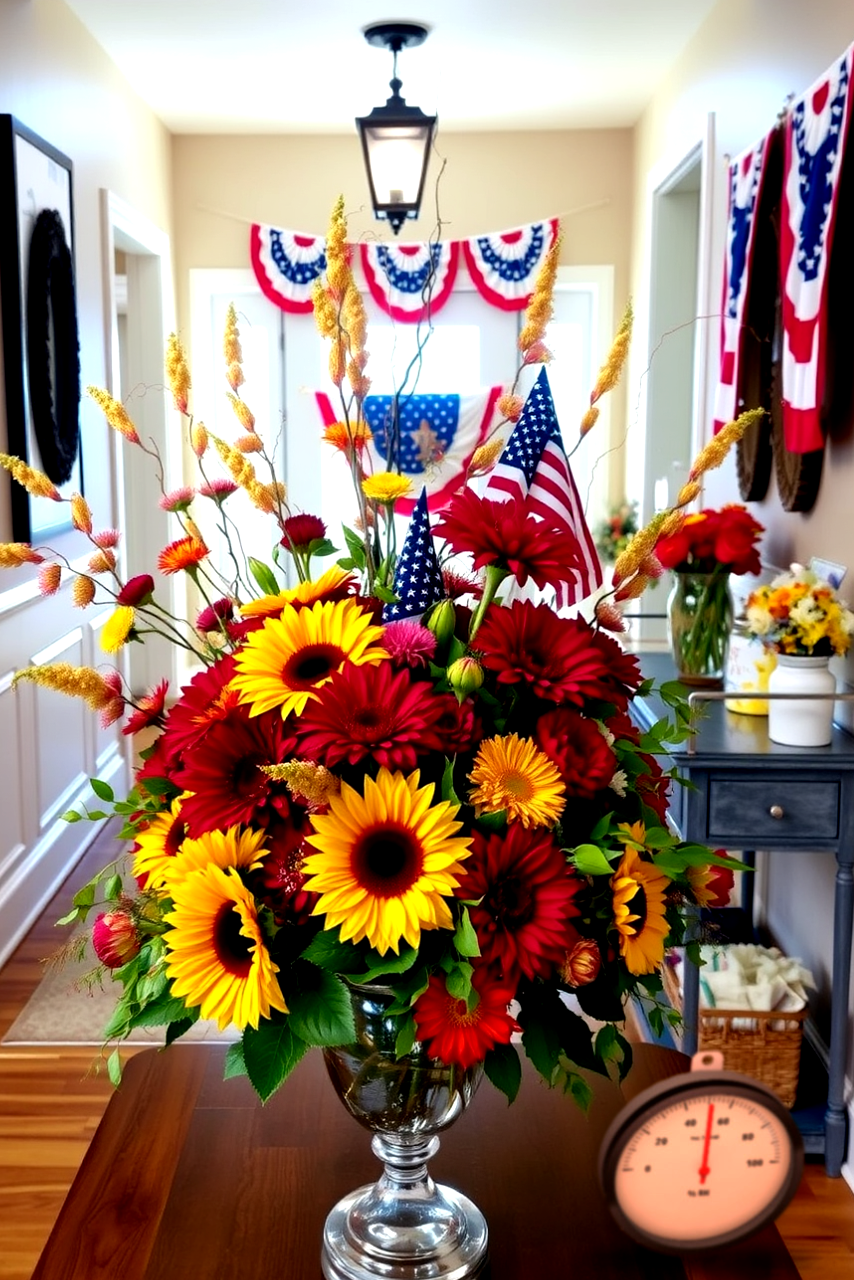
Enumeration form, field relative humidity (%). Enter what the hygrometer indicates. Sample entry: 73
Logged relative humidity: 50
